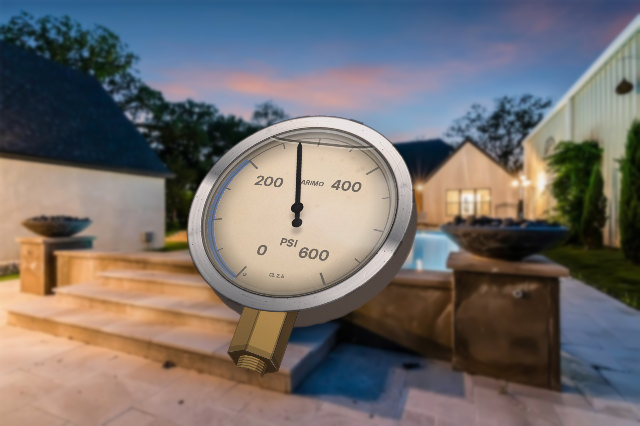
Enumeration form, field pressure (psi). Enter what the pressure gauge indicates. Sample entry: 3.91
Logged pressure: 275
